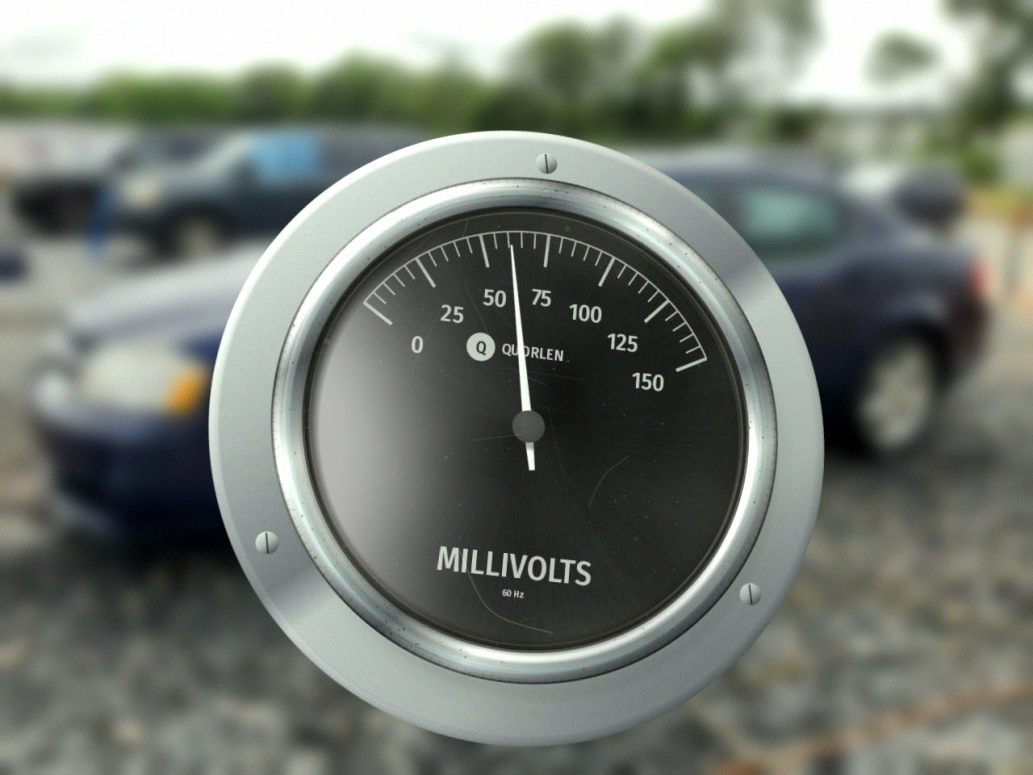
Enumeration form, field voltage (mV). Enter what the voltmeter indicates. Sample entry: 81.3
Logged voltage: 60
